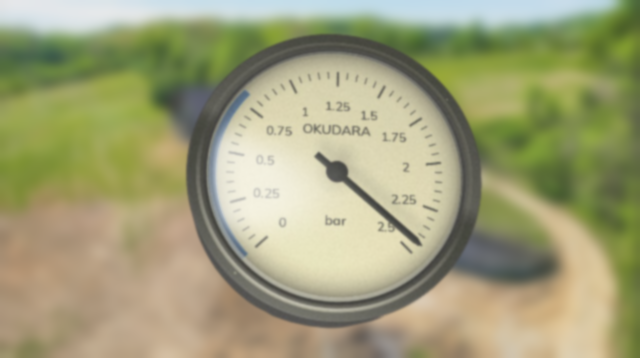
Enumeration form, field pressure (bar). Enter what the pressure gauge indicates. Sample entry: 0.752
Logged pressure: 2.45
